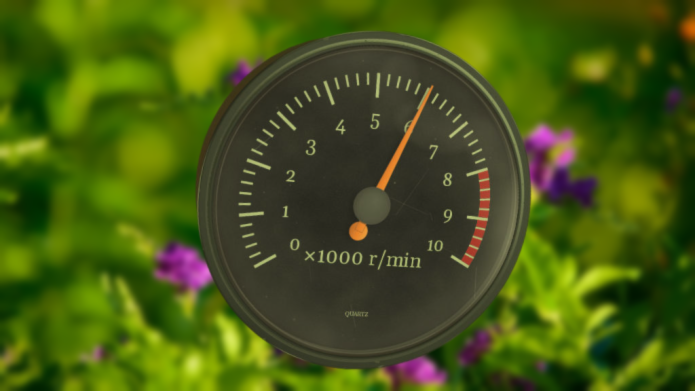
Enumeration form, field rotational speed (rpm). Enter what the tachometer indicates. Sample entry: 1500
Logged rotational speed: 6000
